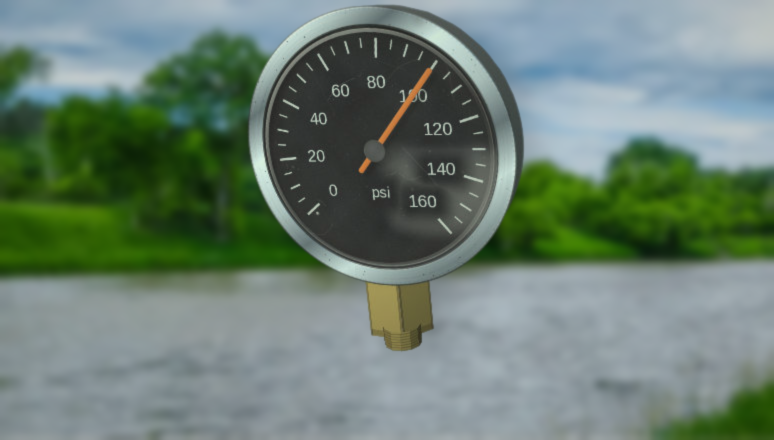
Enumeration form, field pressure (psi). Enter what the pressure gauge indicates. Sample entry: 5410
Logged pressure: 100
